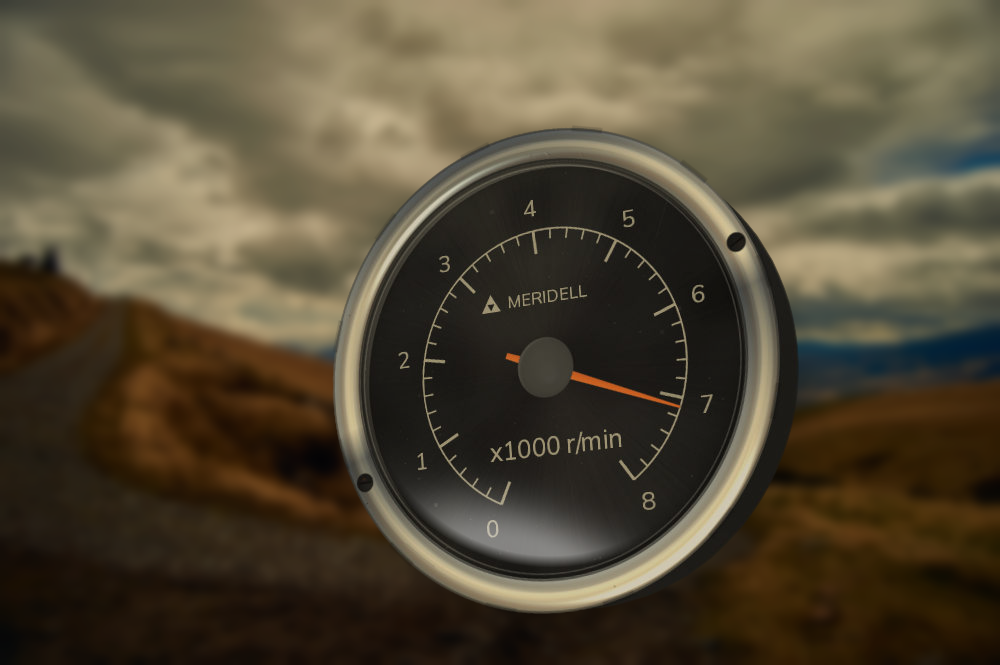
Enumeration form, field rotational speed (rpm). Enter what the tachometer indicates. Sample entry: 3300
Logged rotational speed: 7100
